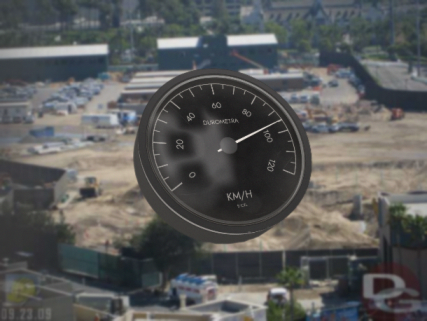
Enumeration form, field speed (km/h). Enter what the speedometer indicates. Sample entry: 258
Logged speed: 95
